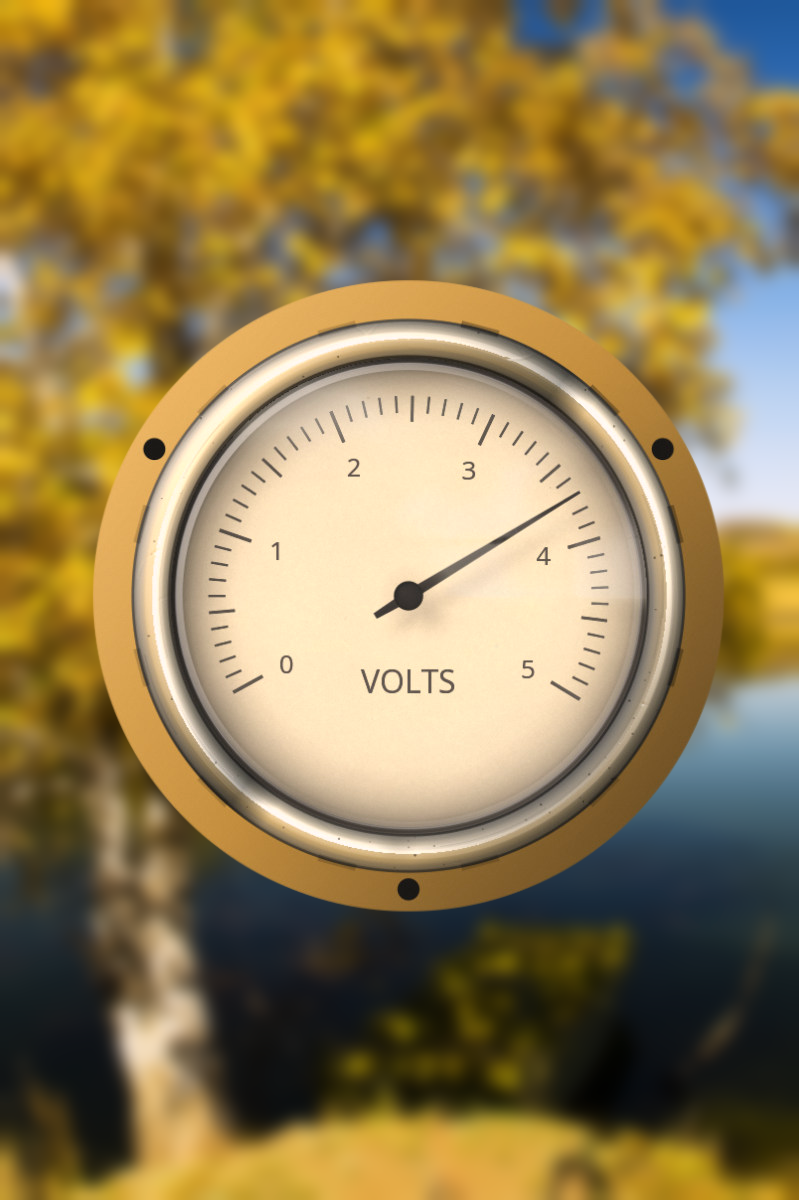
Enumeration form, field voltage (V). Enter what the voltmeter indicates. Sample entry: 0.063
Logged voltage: 3.7
